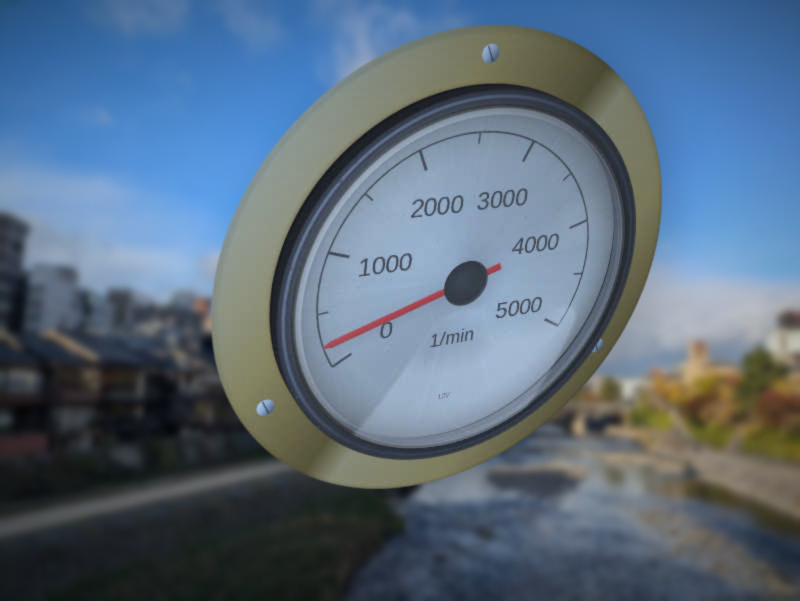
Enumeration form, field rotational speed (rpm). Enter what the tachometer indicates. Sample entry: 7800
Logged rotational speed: 250
